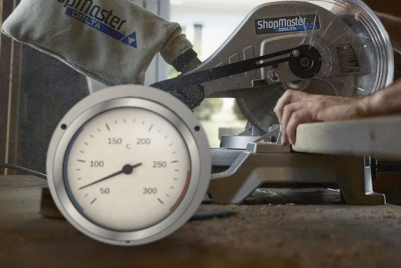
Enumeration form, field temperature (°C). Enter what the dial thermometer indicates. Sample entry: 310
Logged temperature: 70
